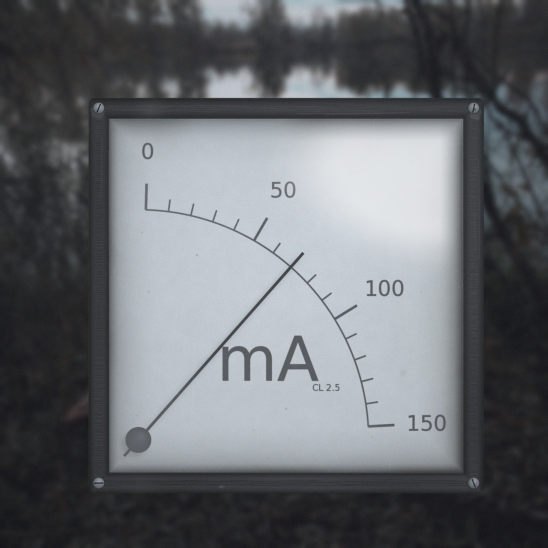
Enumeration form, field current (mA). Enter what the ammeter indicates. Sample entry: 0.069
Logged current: 70
